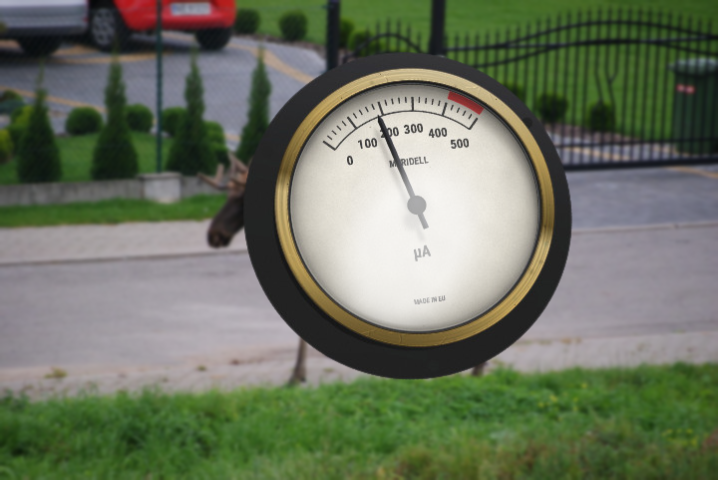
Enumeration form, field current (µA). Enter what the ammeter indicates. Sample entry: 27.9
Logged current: 180
